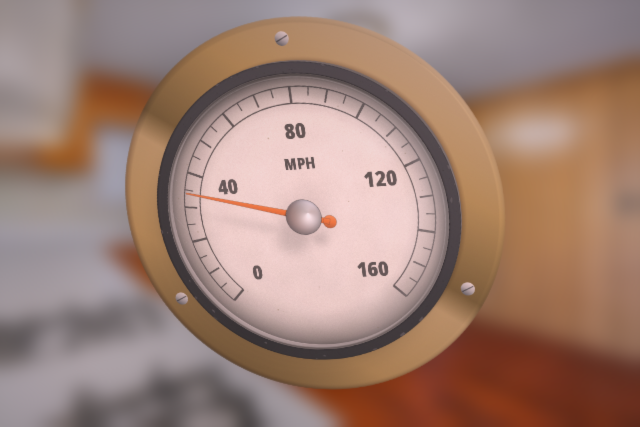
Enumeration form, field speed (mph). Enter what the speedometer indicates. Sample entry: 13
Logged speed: 35
